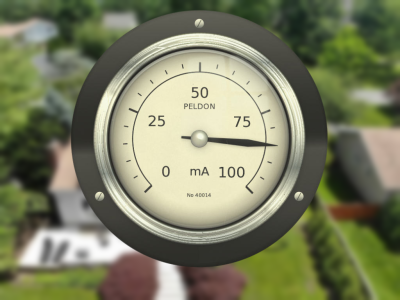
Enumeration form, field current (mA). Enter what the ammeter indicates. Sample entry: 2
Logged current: 85
